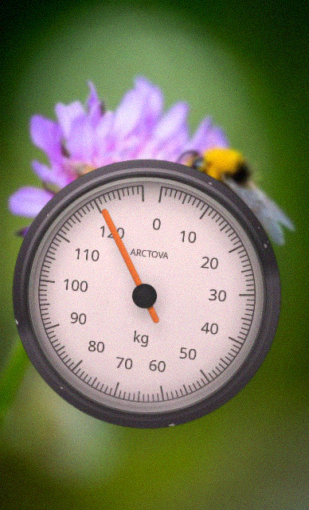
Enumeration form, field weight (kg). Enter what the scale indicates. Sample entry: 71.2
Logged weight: 121
